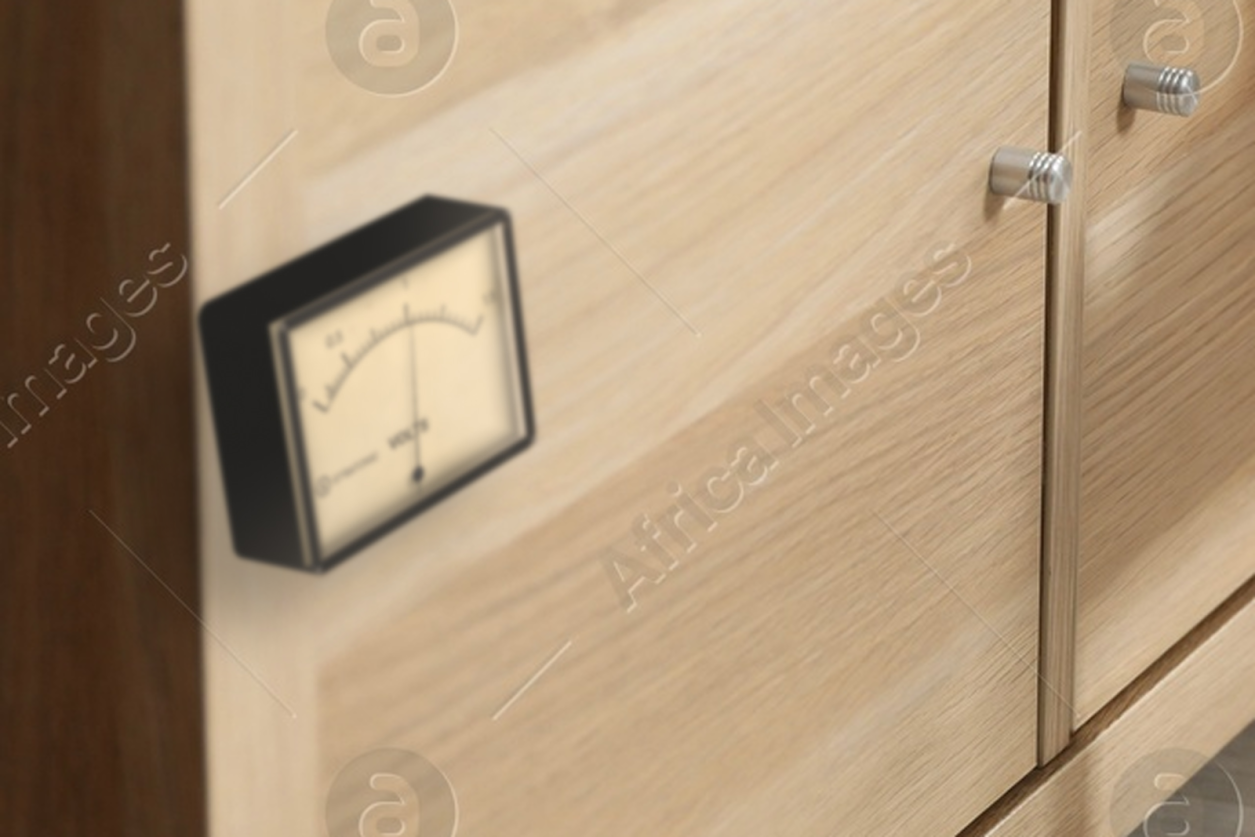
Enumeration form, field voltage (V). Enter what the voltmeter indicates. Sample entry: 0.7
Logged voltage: 1
